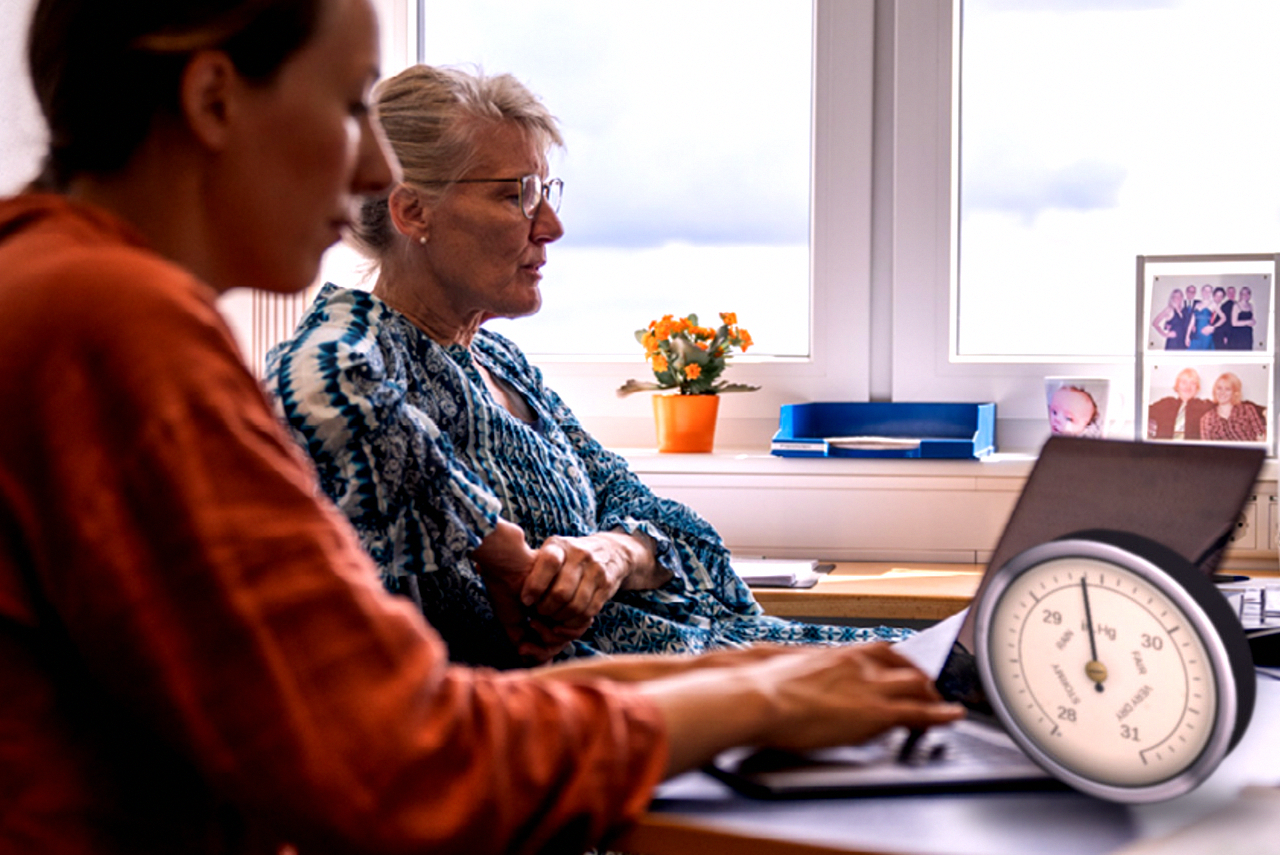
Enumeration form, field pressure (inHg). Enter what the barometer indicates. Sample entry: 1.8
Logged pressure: 29.4
